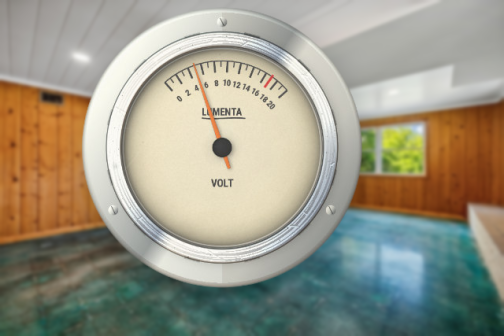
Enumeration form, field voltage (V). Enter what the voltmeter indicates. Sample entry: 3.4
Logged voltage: 5
